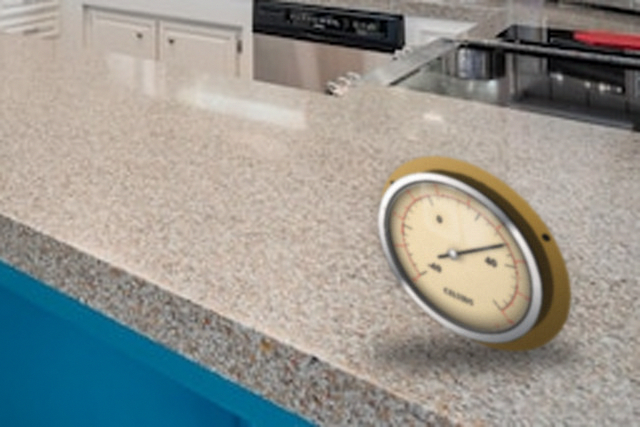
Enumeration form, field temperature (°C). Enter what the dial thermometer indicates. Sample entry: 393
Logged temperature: 32
